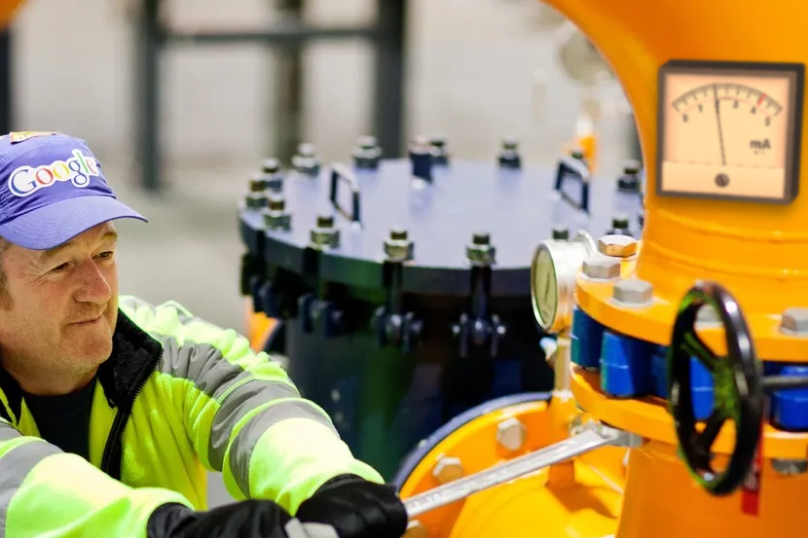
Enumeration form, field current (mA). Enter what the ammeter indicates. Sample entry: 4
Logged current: 2
